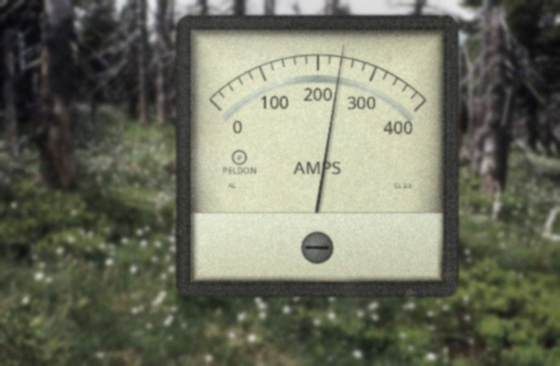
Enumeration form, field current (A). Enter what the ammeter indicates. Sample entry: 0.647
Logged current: 240
